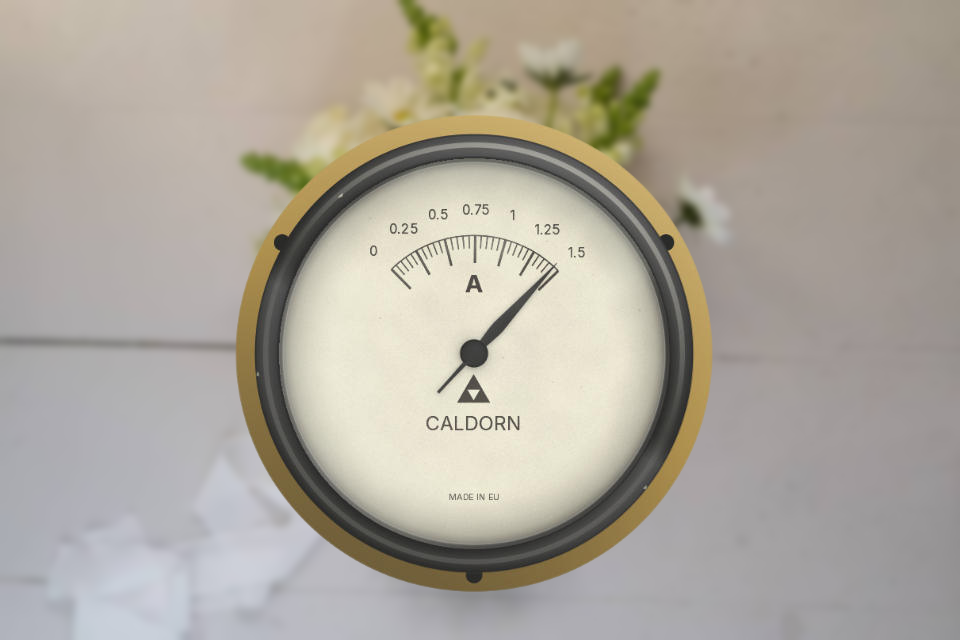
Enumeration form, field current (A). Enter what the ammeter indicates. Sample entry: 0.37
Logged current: 1.45
